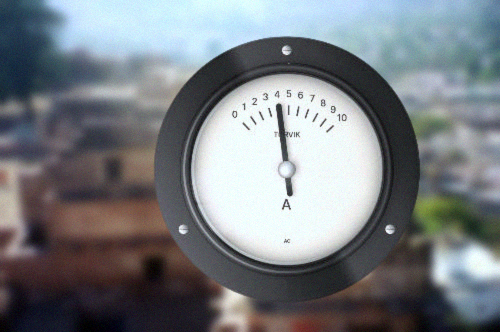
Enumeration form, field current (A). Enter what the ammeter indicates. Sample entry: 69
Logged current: 4
